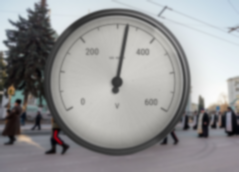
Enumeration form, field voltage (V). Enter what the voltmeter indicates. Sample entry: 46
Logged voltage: 325
